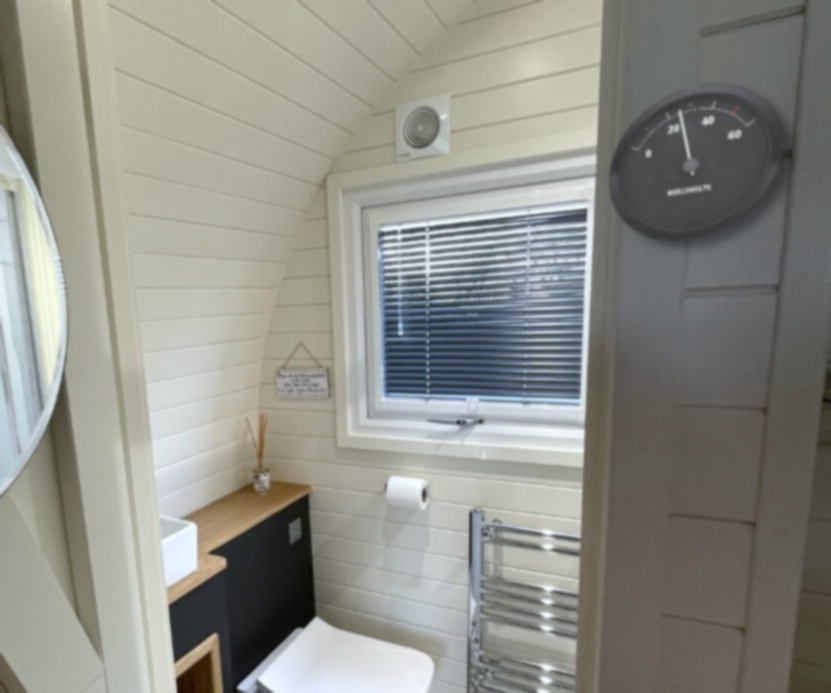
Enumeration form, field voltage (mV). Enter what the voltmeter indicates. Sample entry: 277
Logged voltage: 25
